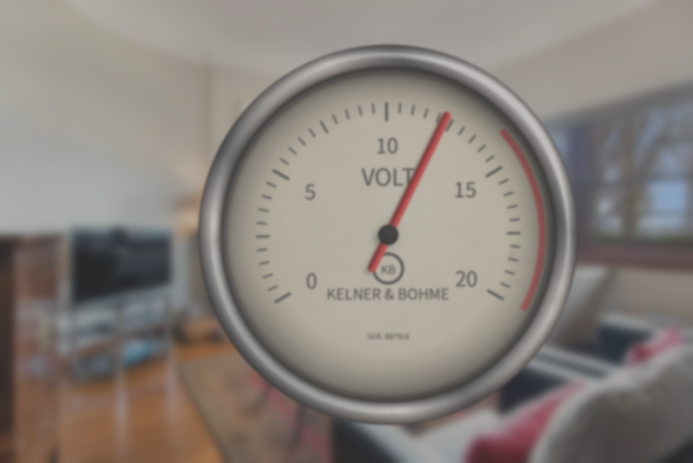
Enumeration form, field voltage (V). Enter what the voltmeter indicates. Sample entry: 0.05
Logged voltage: 12.25
